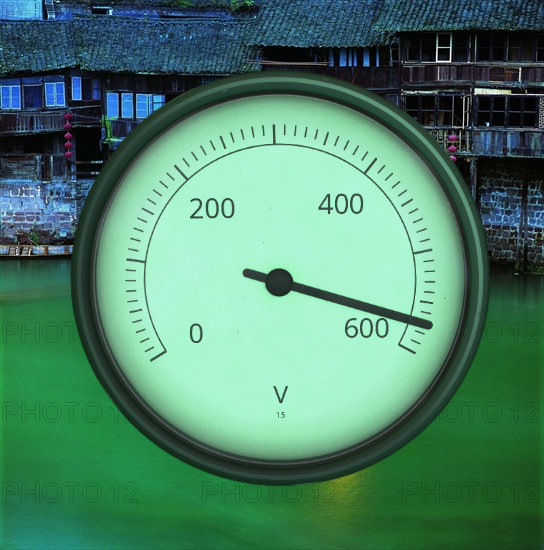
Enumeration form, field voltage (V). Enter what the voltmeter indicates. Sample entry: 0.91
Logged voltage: 570
